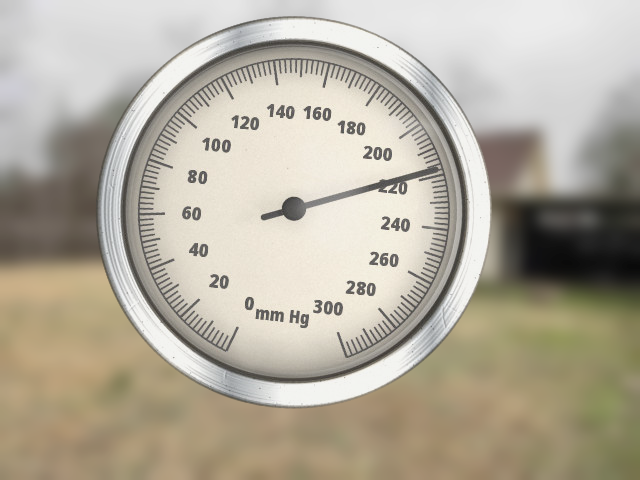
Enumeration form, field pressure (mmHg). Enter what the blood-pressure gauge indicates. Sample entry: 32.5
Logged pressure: 218
